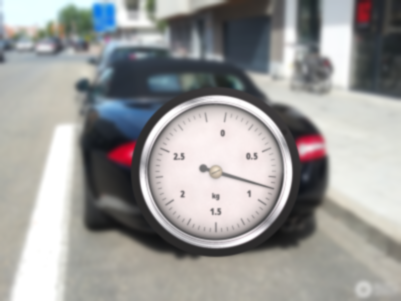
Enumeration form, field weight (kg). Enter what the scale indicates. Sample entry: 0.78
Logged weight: 0.85
